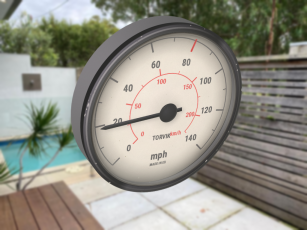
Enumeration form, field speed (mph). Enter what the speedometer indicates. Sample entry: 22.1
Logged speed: 20
